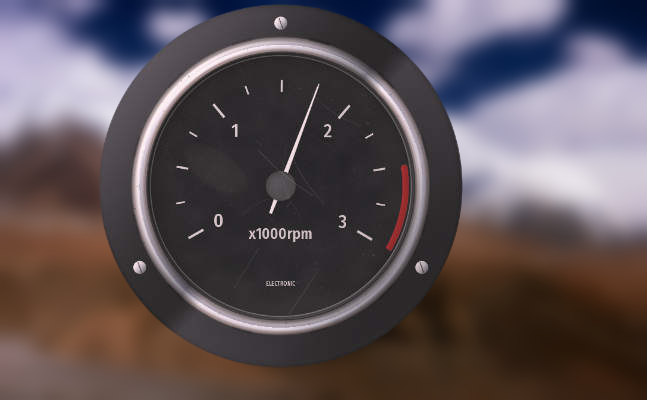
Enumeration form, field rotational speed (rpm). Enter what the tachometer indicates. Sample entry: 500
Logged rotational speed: 1750
